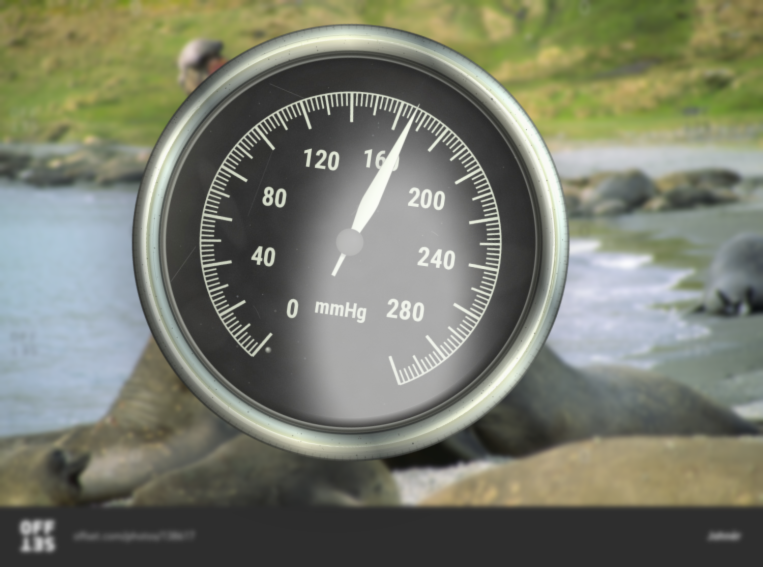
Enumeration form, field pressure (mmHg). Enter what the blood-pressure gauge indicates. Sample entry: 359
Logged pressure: 166
